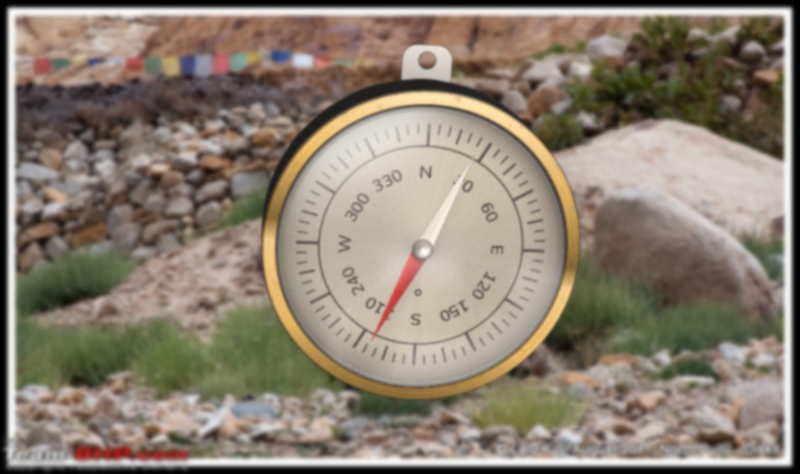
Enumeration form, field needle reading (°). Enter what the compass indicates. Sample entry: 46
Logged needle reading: 205
